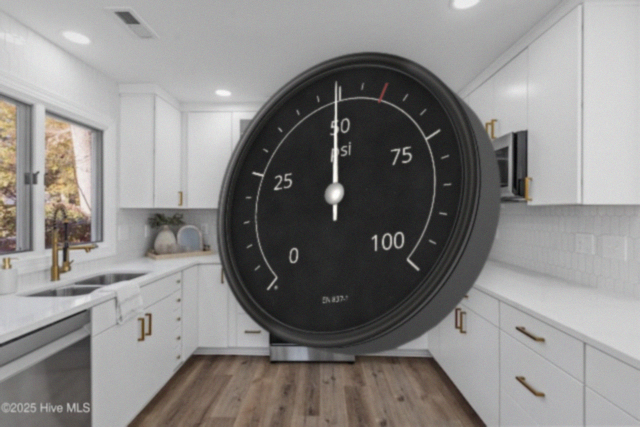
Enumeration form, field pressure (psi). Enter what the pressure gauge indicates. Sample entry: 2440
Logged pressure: 50
